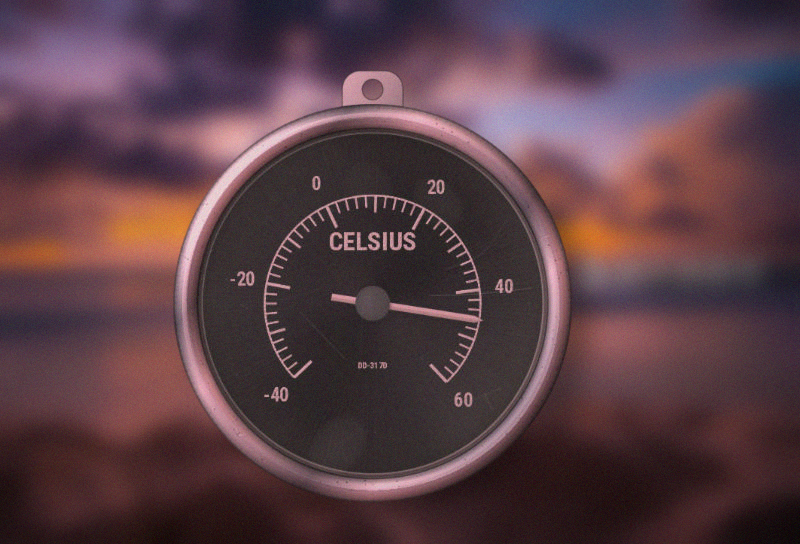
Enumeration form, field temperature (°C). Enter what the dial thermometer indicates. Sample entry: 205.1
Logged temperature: 46
